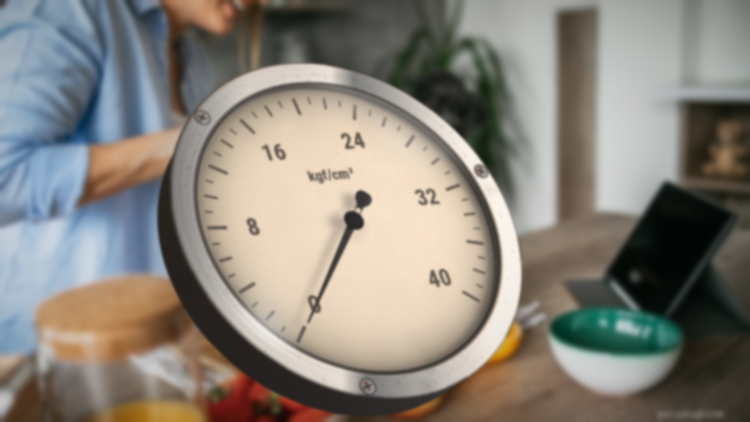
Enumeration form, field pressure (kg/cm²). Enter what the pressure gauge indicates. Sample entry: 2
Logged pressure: 0
